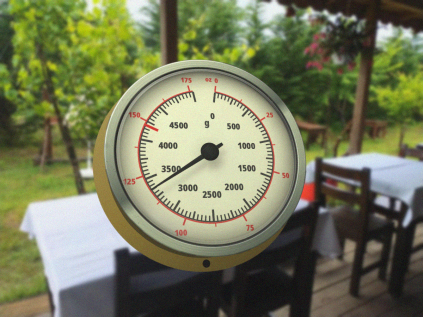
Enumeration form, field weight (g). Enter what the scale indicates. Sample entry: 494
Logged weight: 3350
